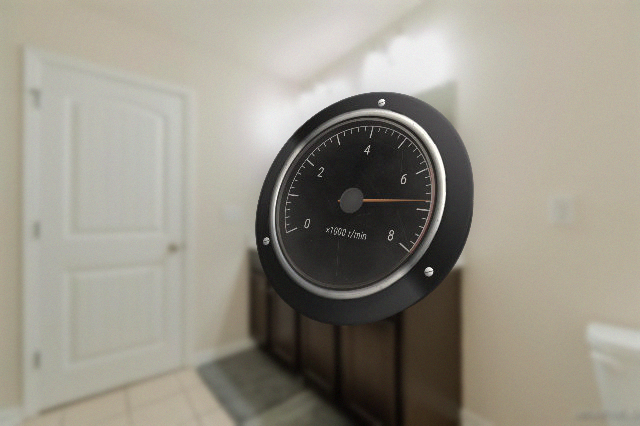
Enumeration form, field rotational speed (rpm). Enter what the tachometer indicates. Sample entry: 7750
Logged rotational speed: 6800
